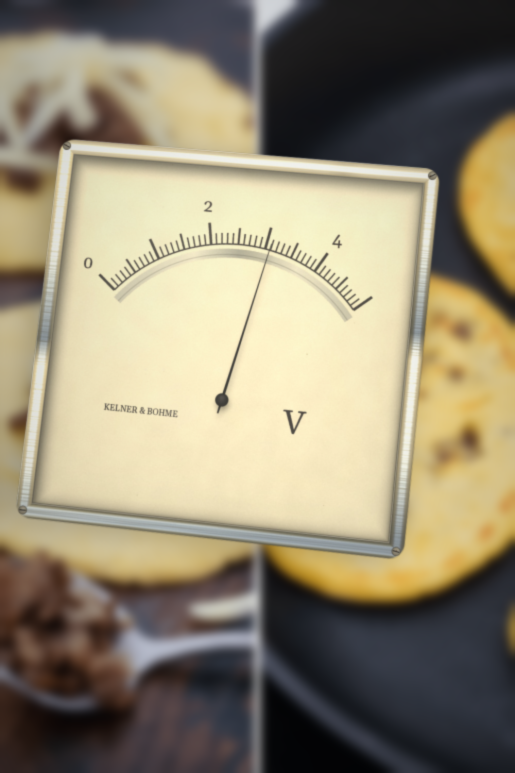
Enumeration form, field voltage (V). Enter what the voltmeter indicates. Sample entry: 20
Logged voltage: 3.1
